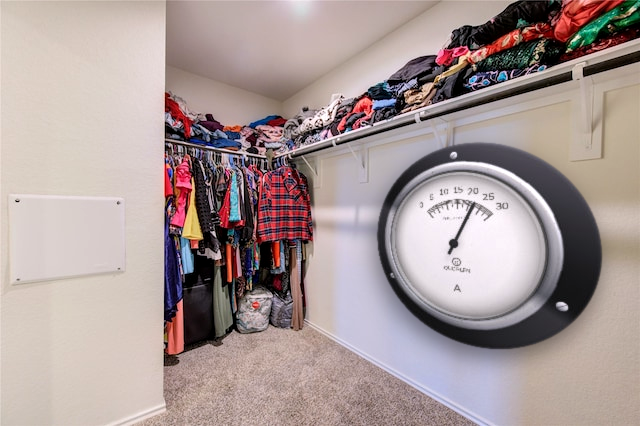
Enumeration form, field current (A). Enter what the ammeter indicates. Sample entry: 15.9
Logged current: 22.5
